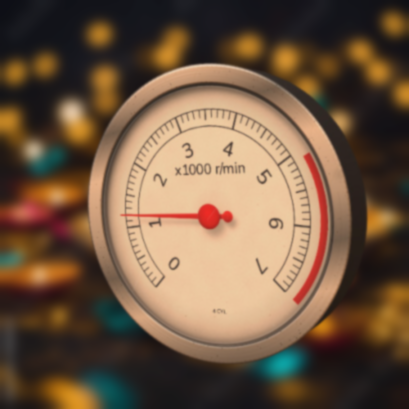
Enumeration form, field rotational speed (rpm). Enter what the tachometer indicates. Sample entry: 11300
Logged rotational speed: 1200
